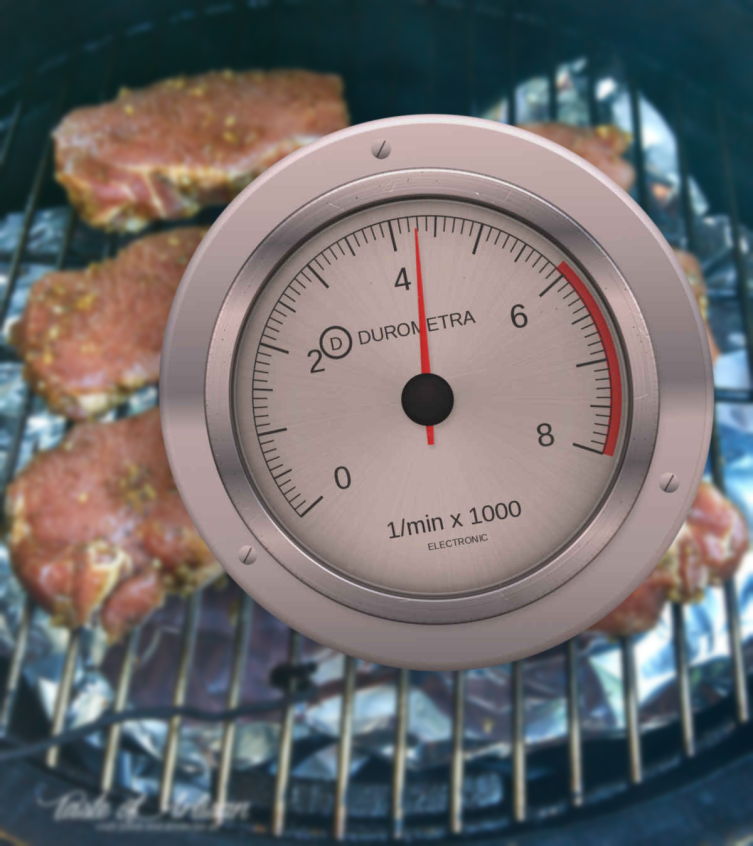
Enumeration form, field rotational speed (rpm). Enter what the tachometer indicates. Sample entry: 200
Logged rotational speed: 4300
